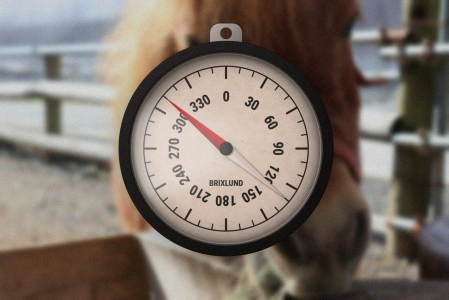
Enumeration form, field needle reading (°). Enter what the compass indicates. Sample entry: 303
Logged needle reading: 310
